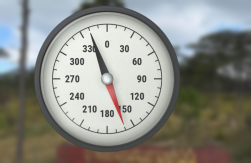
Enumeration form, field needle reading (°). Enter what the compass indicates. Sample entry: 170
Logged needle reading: 160
